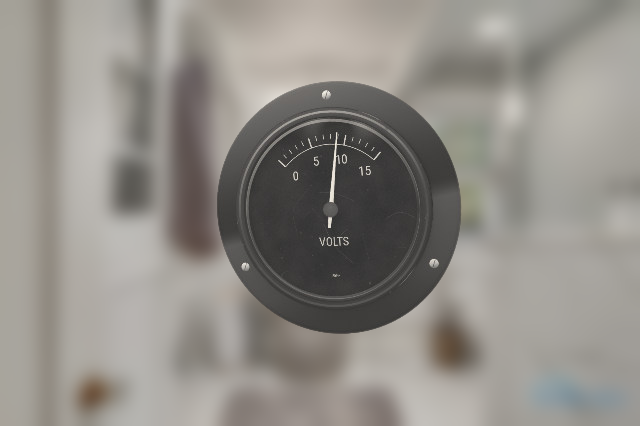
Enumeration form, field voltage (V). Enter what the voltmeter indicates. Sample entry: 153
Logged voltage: 9
